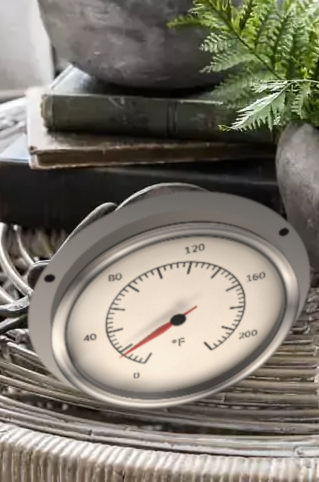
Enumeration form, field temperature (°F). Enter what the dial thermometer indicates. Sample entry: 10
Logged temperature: 20
